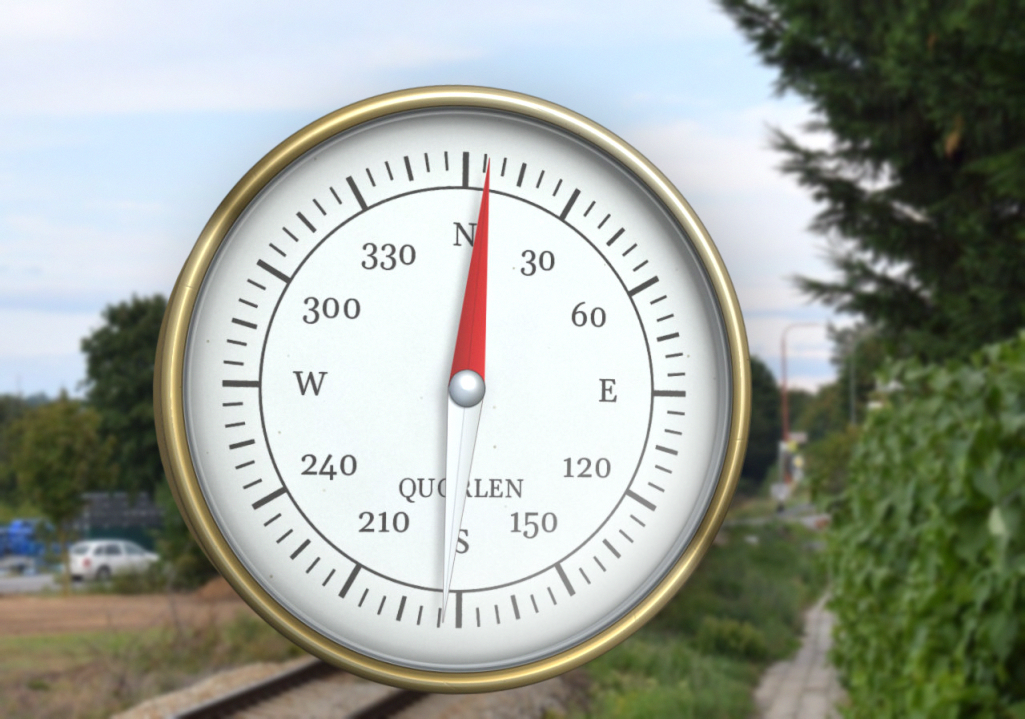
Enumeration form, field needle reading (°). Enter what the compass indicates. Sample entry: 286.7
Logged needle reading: 5
